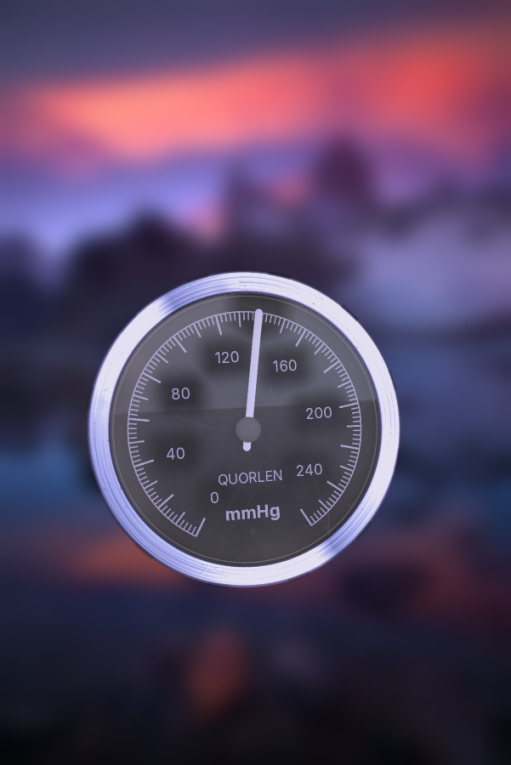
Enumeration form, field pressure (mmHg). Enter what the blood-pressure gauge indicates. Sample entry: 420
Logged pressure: 138
